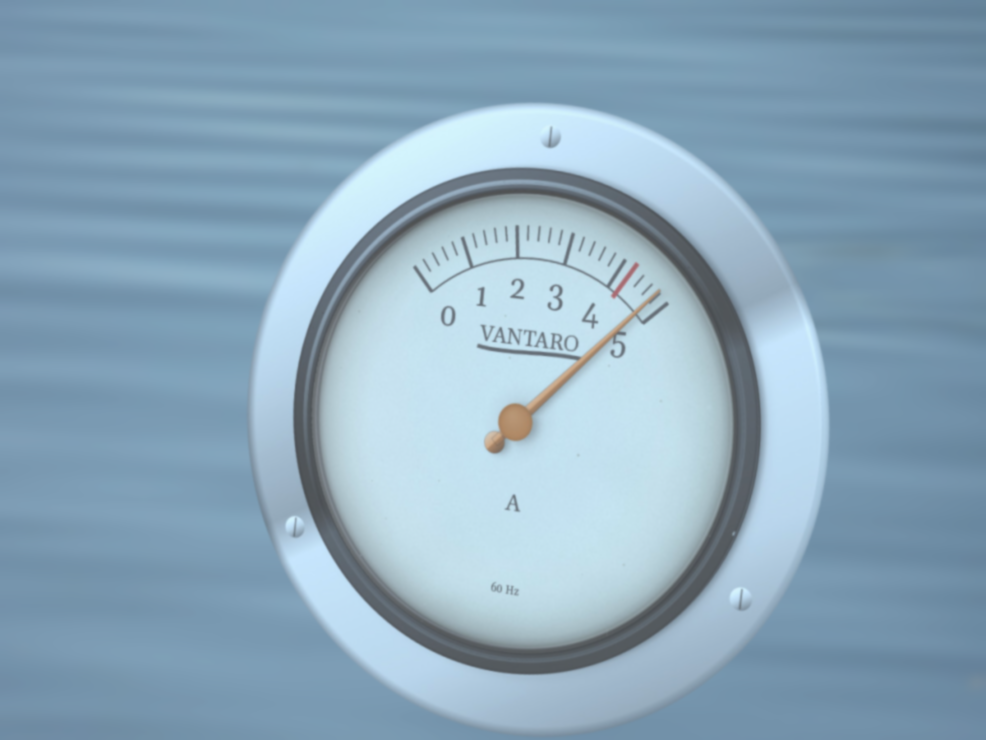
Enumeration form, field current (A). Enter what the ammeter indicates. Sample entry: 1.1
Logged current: 4.8
